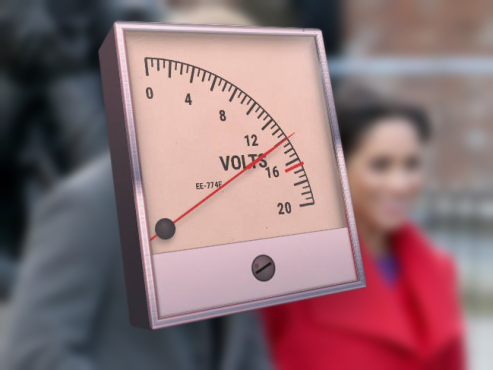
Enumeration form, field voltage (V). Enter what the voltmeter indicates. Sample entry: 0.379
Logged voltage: 14
